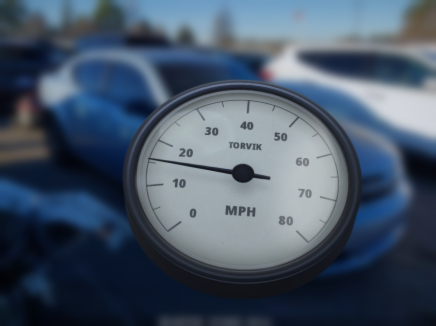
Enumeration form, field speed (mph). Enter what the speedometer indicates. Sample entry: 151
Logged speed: 15
